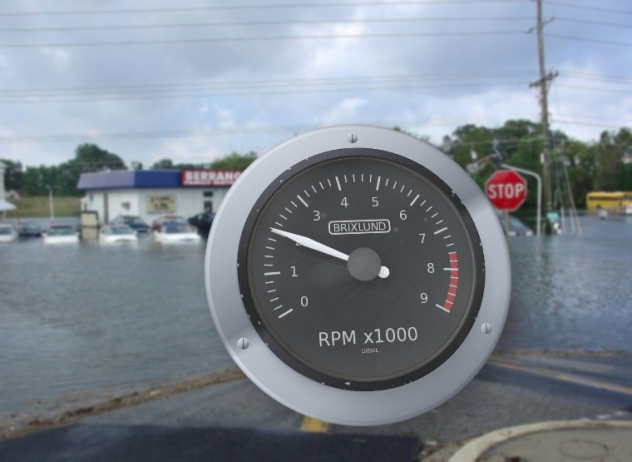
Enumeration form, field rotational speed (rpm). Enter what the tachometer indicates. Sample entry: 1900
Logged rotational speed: 2000
